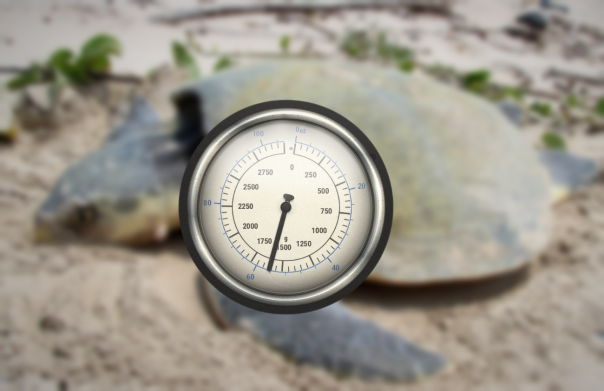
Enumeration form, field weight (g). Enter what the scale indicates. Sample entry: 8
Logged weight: 1600
